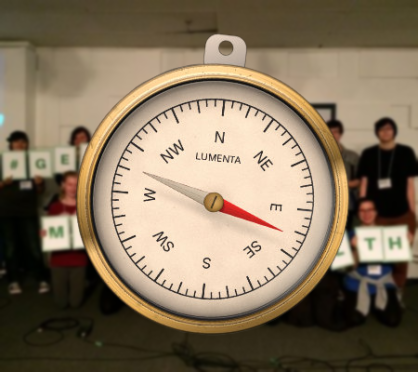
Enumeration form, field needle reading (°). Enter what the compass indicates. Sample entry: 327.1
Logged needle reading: 107.5
